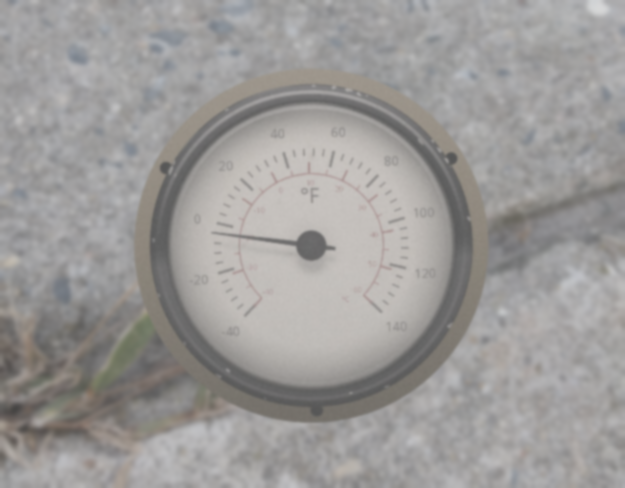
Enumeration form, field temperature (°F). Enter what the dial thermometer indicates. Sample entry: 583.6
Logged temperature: -4
